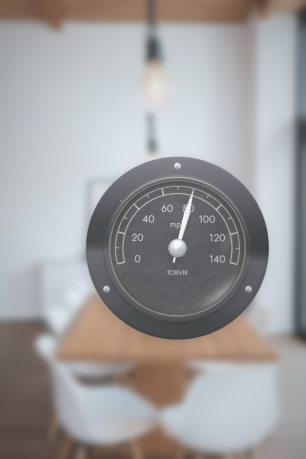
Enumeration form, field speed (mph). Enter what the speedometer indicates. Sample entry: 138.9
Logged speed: 80
